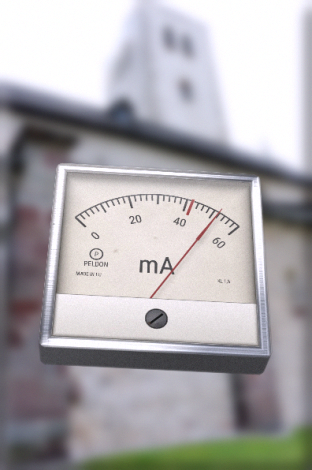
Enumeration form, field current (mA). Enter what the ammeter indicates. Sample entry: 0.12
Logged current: 52
